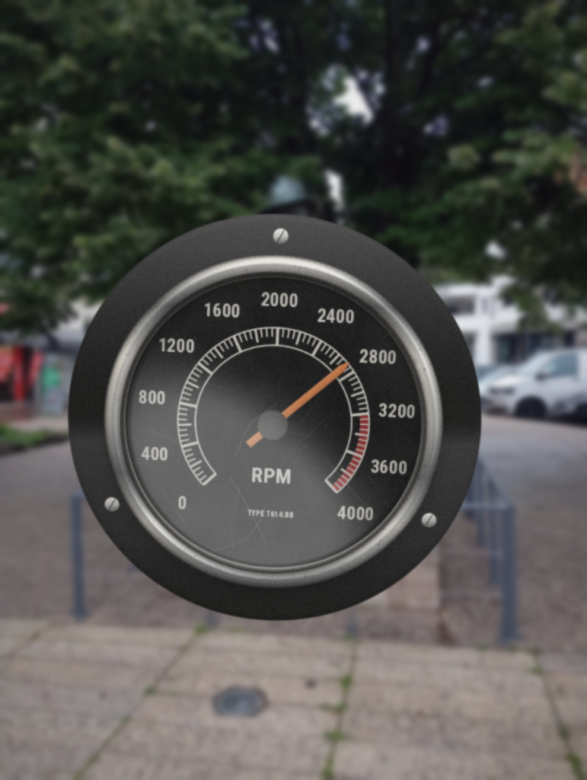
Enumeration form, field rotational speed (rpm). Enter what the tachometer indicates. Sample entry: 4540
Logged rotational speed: 2700
